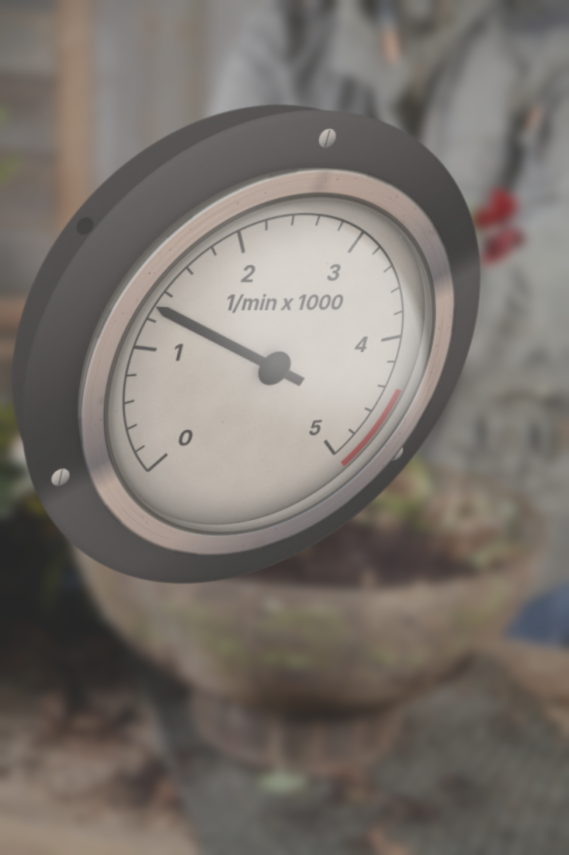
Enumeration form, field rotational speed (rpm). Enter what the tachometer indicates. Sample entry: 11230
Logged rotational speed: 1300
